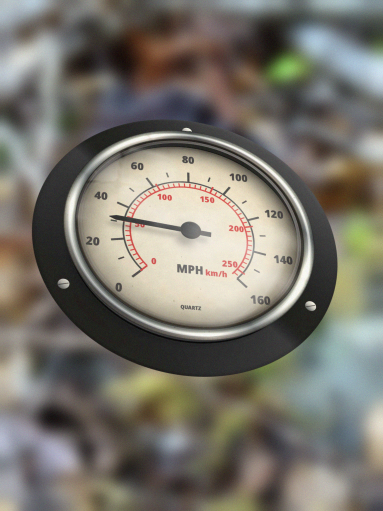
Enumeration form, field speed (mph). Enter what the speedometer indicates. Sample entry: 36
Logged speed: 30
